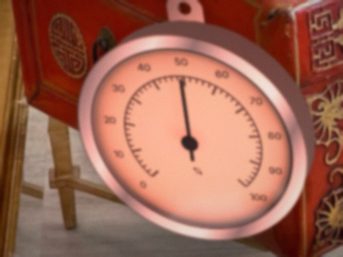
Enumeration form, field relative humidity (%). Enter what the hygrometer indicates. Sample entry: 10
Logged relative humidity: 50
